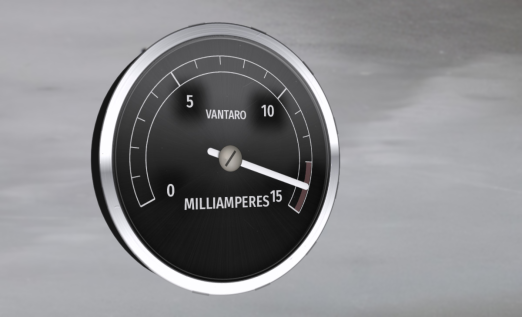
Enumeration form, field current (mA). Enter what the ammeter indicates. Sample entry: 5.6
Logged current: 14
